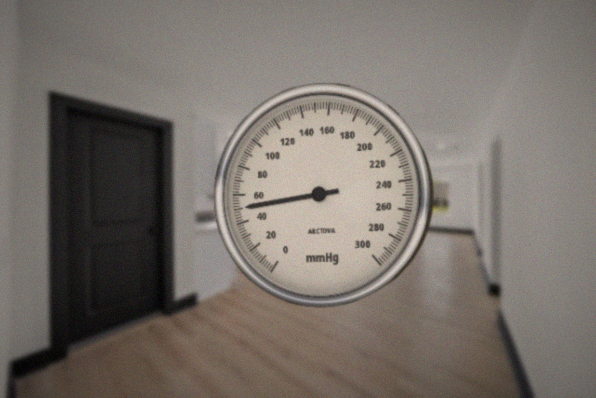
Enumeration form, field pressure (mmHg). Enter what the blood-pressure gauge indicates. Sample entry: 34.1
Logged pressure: 50
